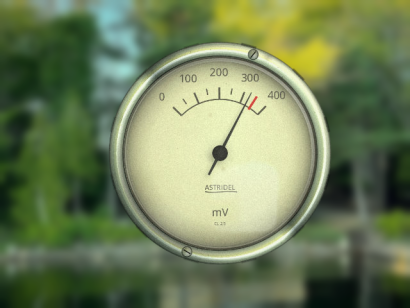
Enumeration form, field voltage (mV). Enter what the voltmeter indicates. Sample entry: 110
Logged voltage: 325
